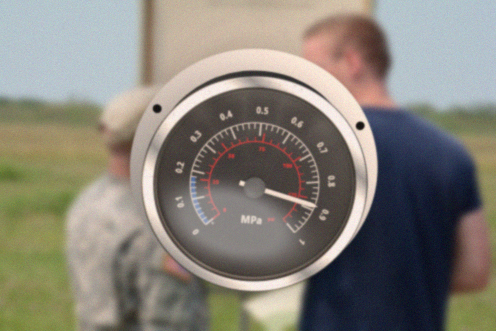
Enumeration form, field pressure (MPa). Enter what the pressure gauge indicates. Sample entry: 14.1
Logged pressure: 0.88
